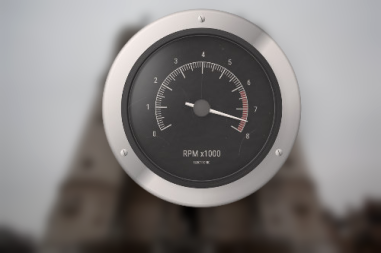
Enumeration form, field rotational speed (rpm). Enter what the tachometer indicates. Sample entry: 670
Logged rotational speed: 7500
